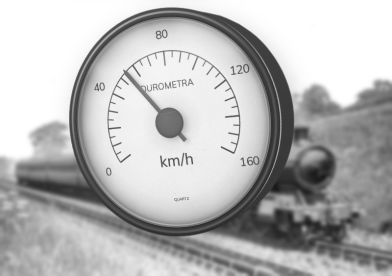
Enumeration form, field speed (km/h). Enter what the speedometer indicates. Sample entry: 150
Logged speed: 55
